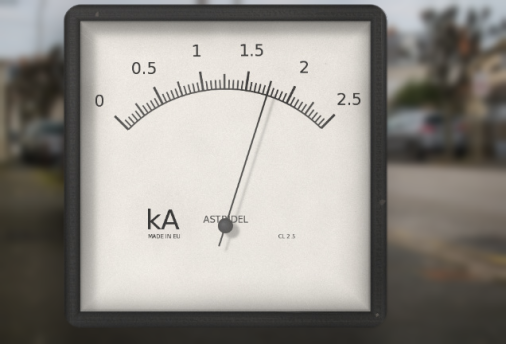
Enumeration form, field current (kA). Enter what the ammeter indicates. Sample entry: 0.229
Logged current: 1.75
